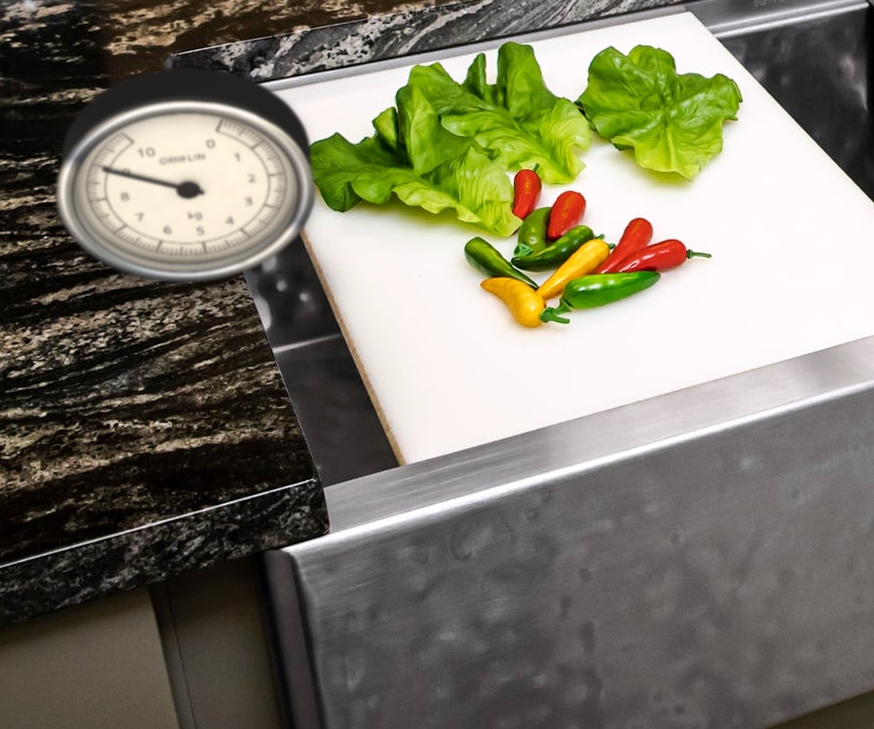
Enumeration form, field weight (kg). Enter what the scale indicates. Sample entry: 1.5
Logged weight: 9
